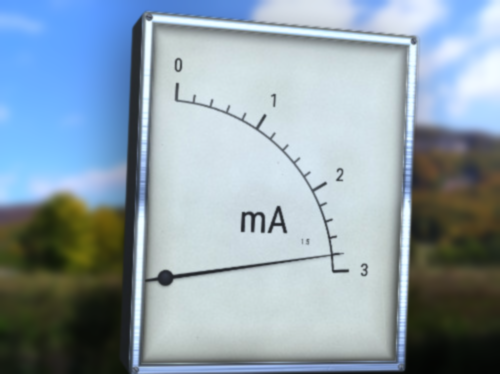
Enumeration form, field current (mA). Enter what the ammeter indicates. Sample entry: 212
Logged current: 2.8
